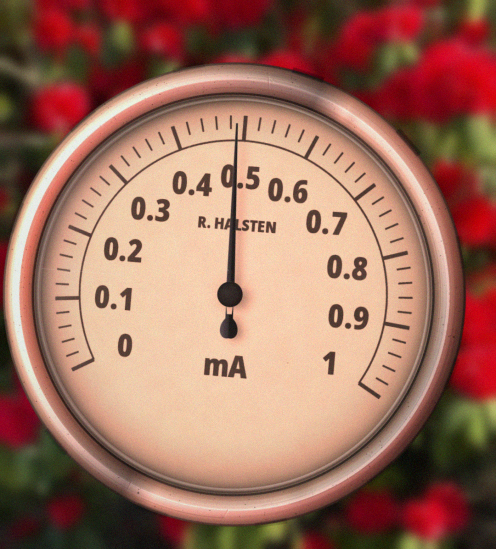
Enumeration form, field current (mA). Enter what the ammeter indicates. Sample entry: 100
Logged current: 0.49
